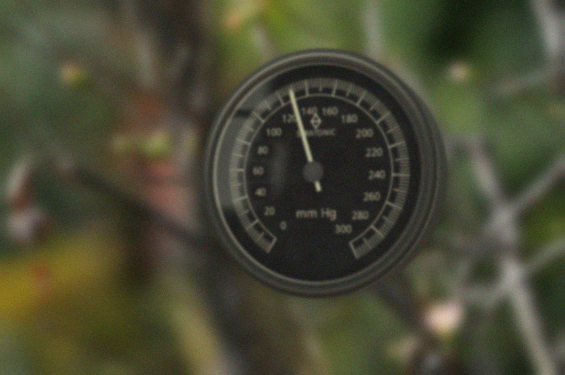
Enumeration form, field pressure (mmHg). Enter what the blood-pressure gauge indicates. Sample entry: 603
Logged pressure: 130
